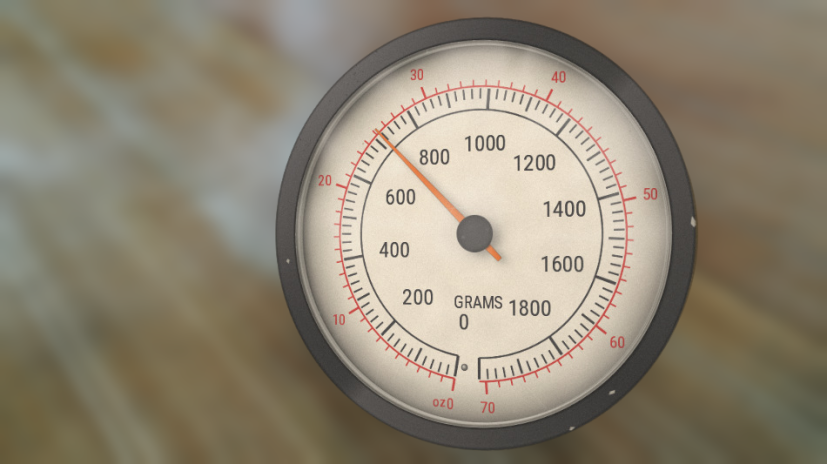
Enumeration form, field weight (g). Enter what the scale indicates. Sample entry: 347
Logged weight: 720
